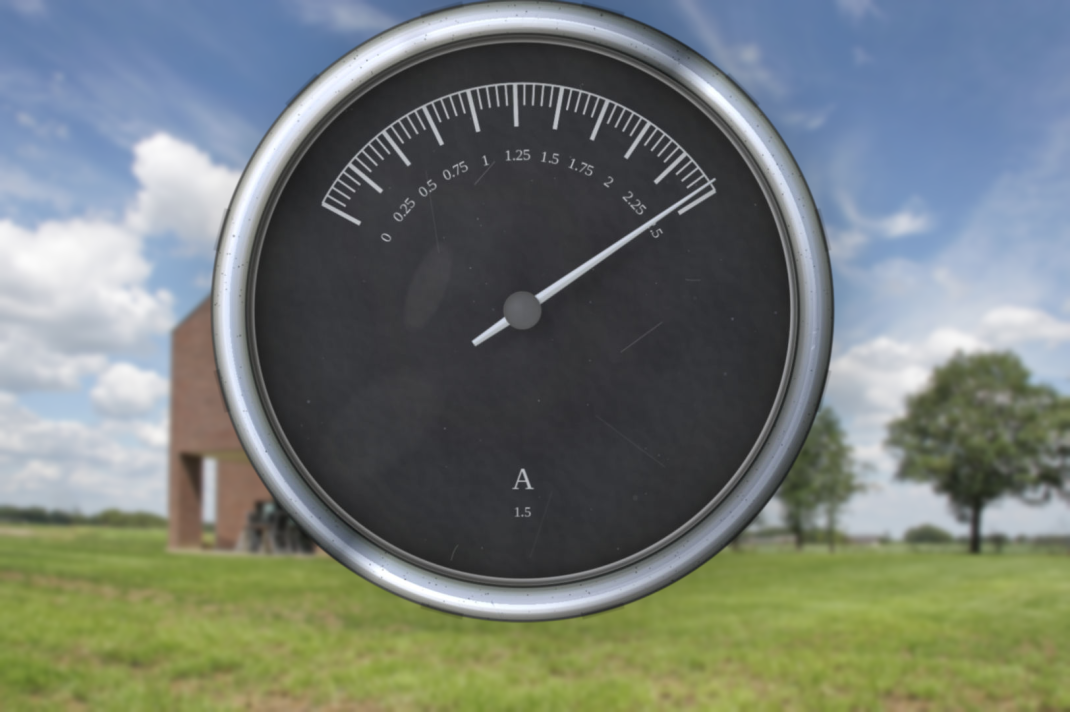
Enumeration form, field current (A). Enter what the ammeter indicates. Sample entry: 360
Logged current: 2.45
